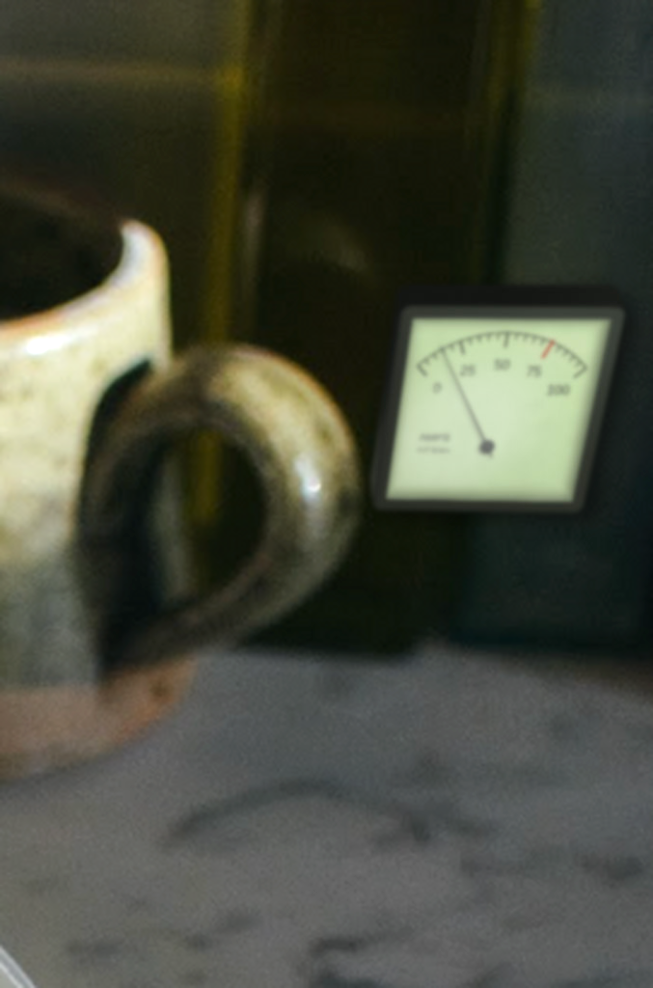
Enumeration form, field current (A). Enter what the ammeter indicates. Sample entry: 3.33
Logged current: 15
